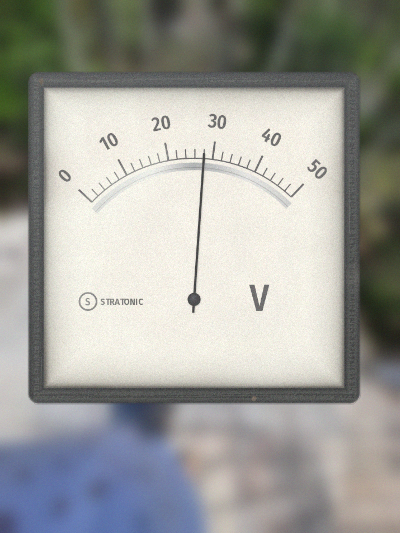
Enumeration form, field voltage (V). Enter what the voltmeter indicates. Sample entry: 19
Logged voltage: 28
